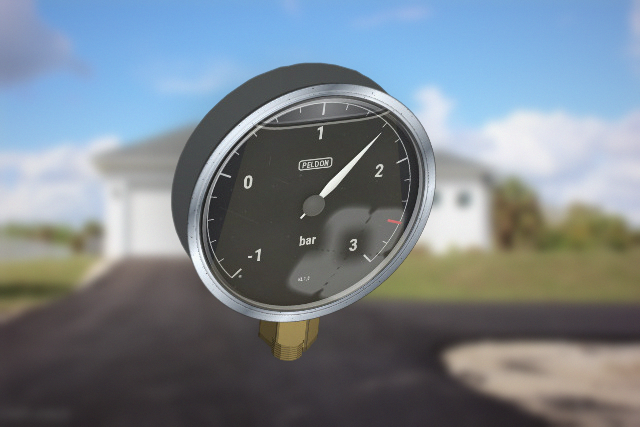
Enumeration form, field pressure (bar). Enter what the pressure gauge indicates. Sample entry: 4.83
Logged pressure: 1.6
